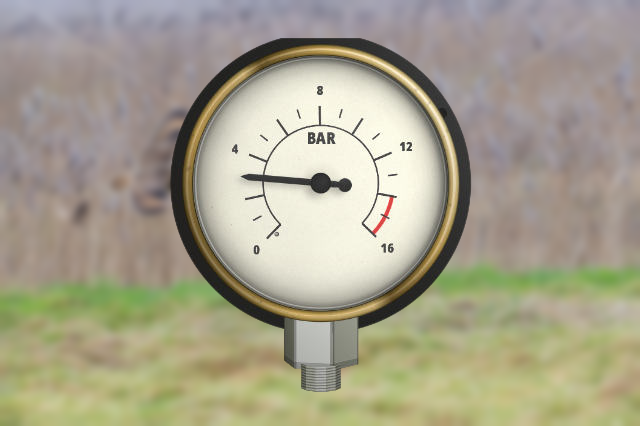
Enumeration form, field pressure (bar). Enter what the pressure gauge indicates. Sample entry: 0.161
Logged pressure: 3
